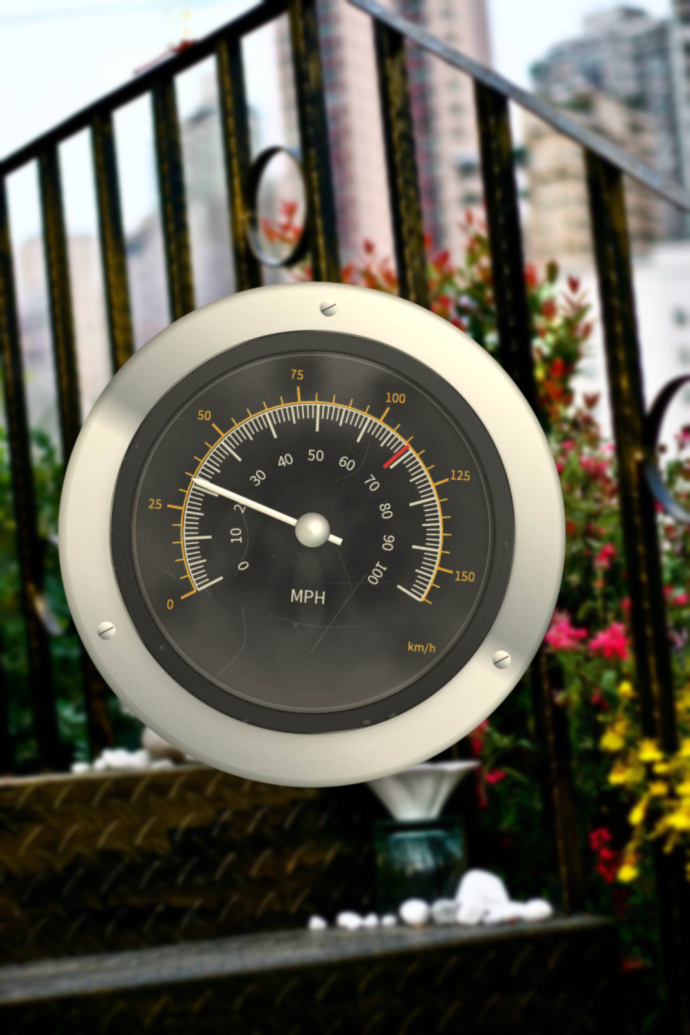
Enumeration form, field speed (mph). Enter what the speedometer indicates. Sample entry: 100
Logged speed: 21
